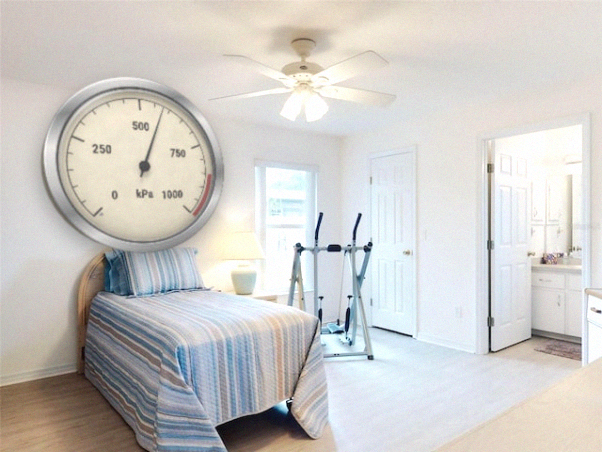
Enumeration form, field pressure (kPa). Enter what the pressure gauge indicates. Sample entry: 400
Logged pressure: 575
